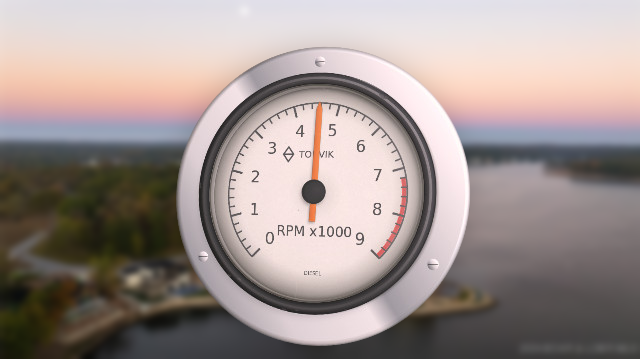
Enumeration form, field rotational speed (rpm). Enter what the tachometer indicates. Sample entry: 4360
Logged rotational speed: 4600
